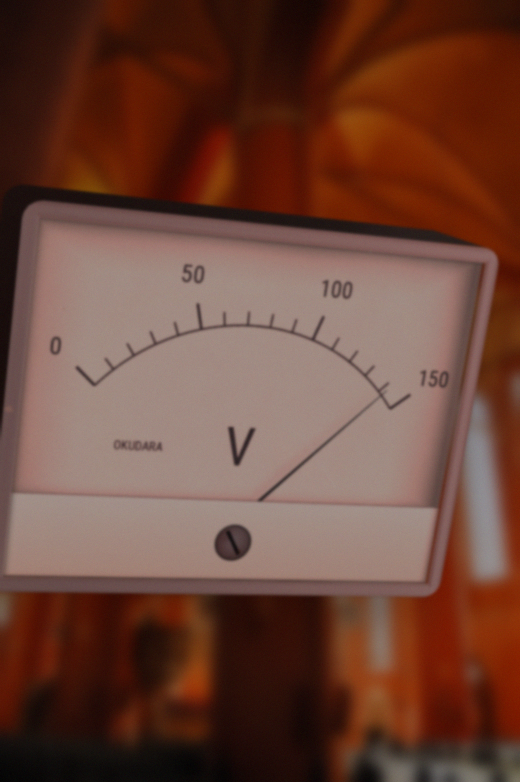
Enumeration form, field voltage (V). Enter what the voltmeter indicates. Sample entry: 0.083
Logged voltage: 140
